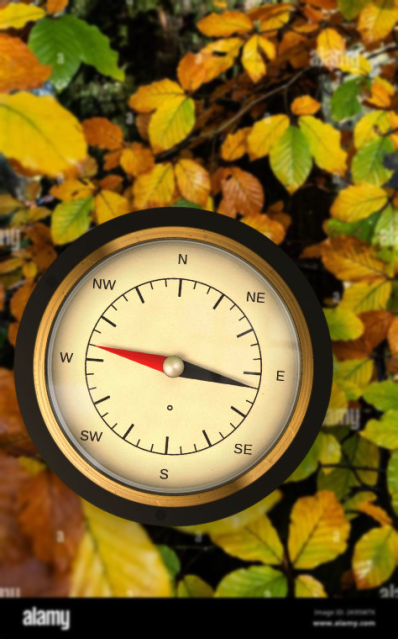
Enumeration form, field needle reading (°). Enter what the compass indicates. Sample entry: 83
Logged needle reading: 280
